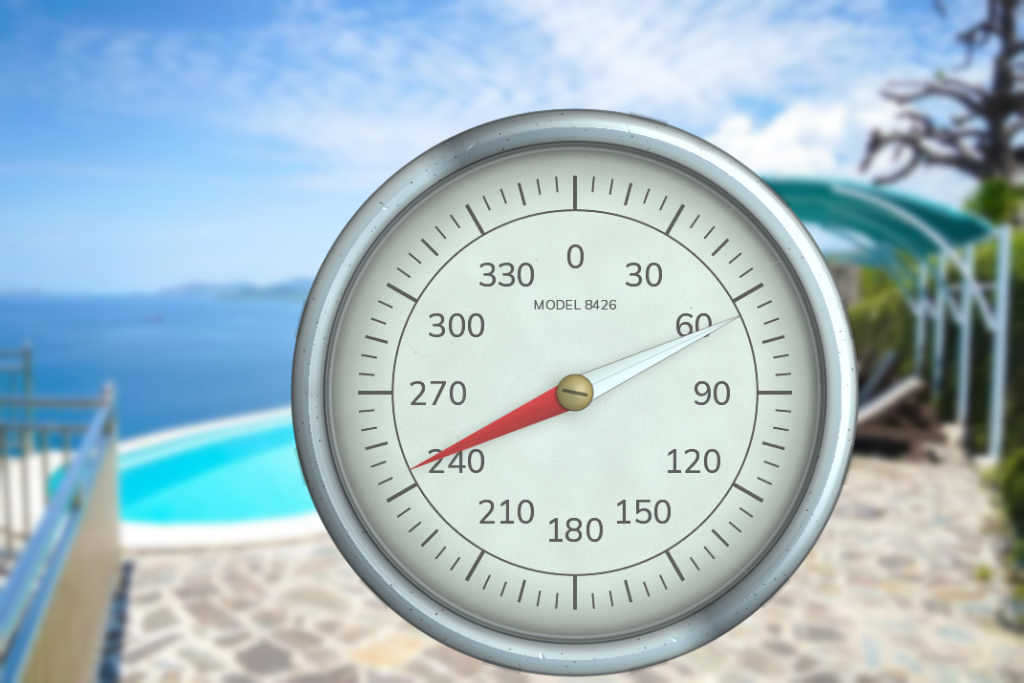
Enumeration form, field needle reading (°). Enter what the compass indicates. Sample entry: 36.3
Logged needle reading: 245
